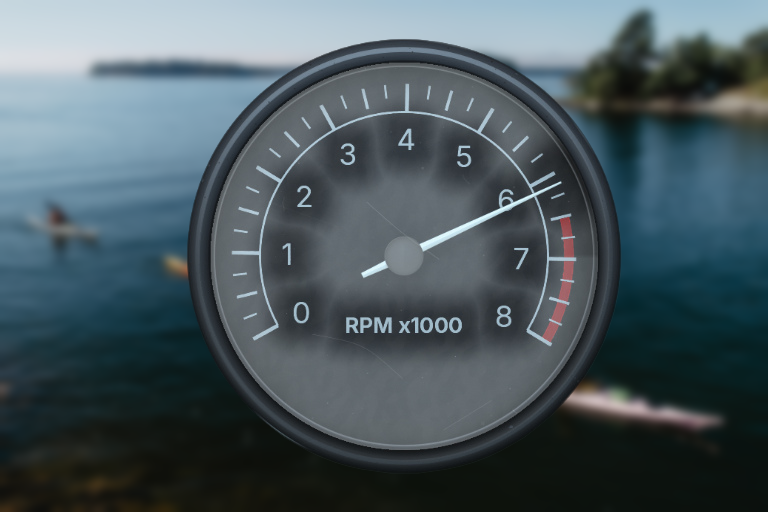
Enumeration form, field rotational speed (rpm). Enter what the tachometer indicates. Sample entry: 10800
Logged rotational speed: 6125
